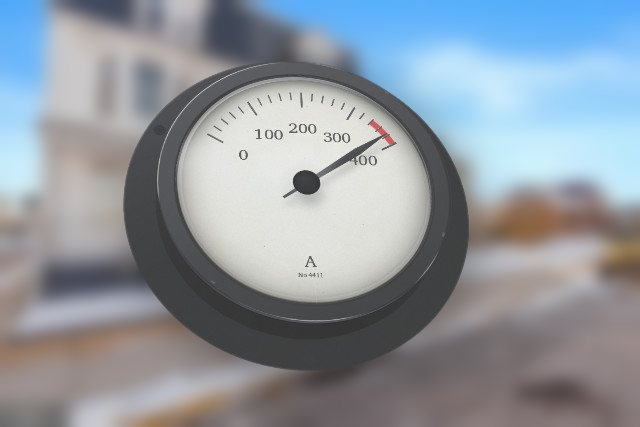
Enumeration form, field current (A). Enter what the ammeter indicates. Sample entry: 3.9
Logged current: 380
